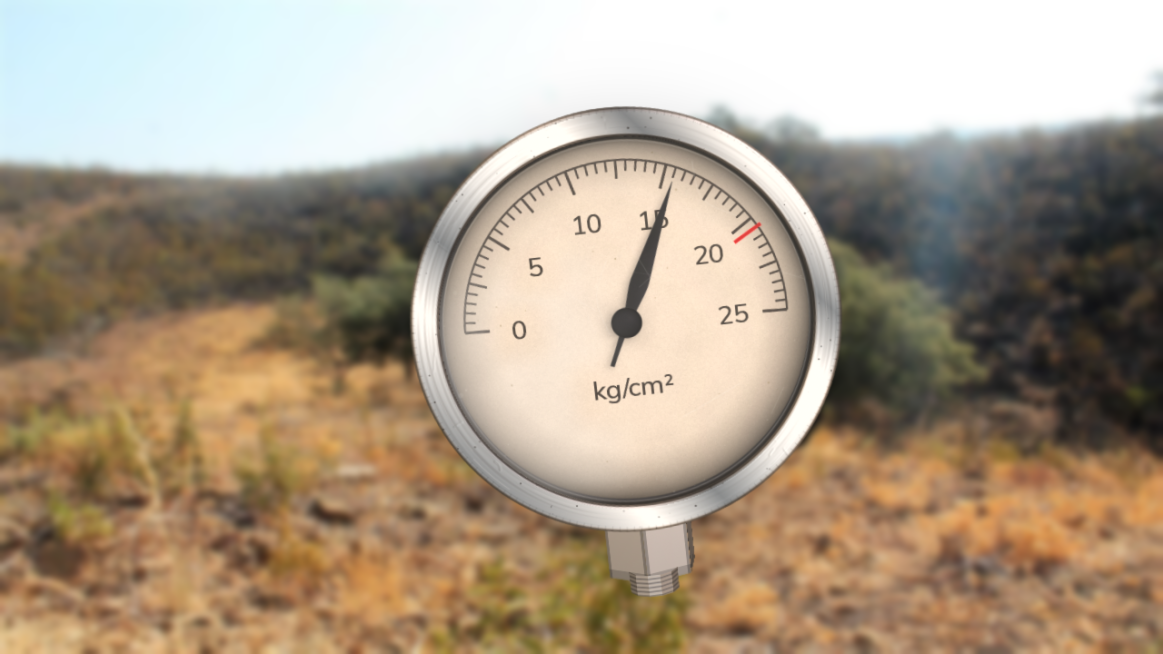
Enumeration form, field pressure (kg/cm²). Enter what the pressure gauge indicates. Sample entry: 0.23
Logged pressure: 15.5
